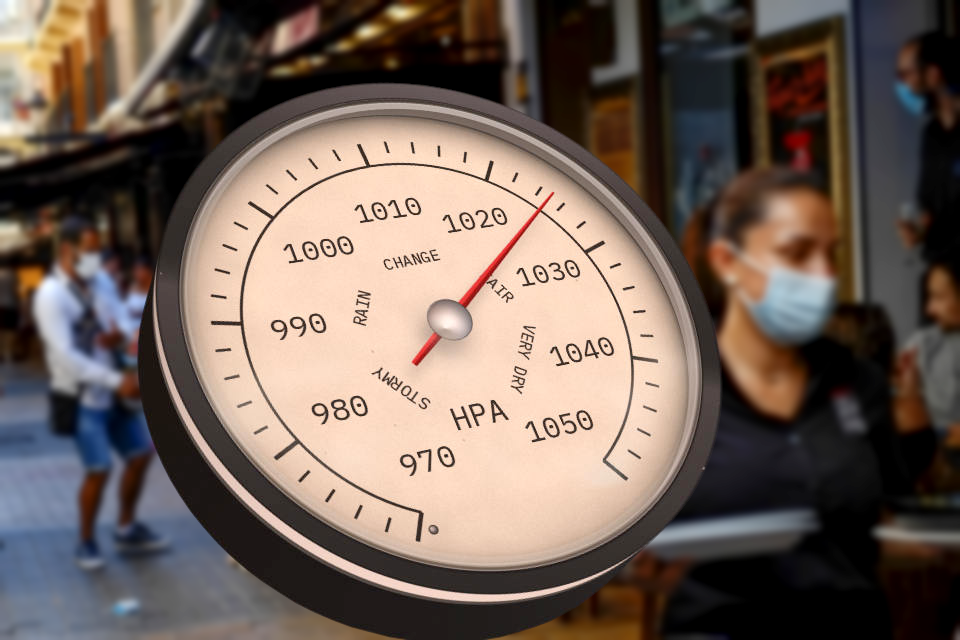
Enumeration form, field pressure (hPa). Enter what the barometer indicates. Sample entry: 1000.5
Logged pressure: 1025
